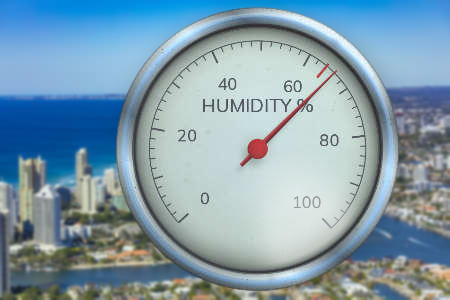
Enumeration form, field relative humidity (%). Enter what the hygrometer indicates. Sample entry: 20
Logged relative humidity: 66
